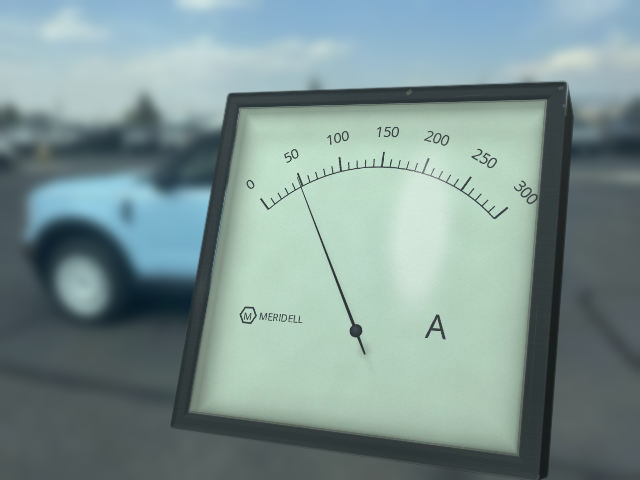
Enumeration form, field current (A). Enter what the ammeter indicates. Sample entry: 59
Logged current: 50
